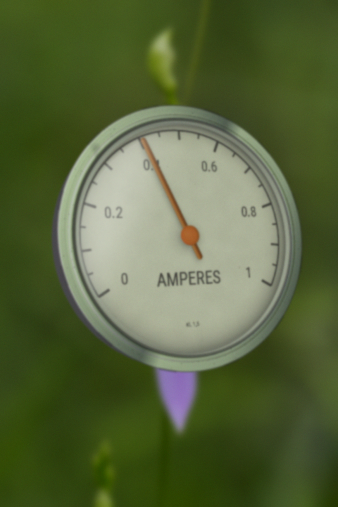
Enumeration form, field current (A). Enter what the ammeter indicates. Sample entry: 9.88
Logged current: 0.4
